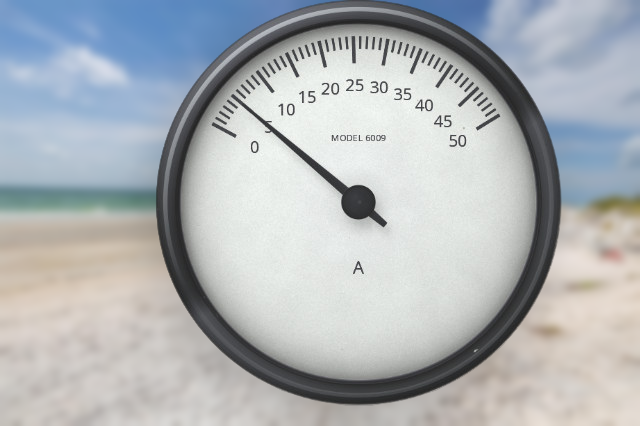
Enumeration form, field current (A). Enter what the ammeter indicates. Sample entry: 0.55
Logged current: 5
